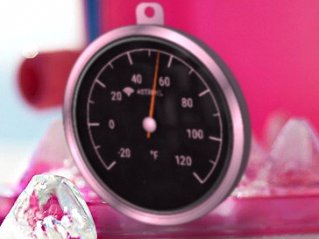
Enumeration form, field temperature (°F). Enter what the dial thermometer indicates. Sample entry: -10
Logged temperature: 55
